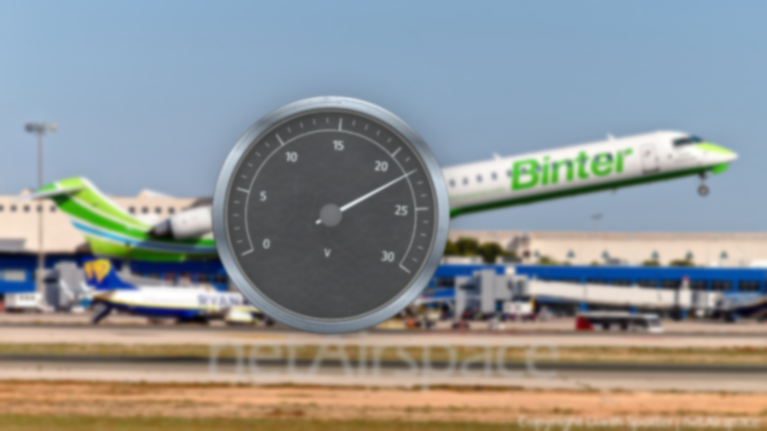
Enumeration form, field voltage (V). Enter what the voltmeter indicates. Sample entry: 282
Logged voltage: 22
